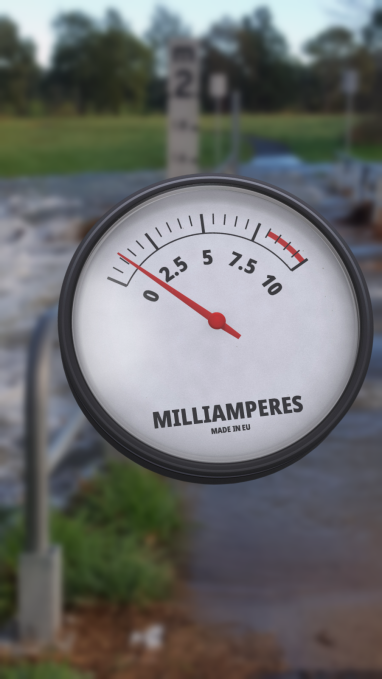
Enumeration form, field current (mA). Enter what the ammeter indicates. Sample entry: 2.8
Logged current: 1
